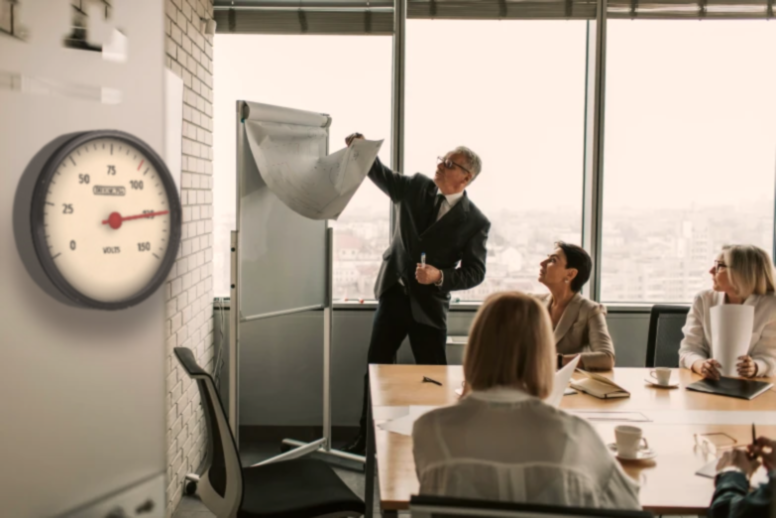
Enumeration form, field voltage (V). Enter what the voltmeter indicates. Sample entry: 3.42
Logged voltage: 125
